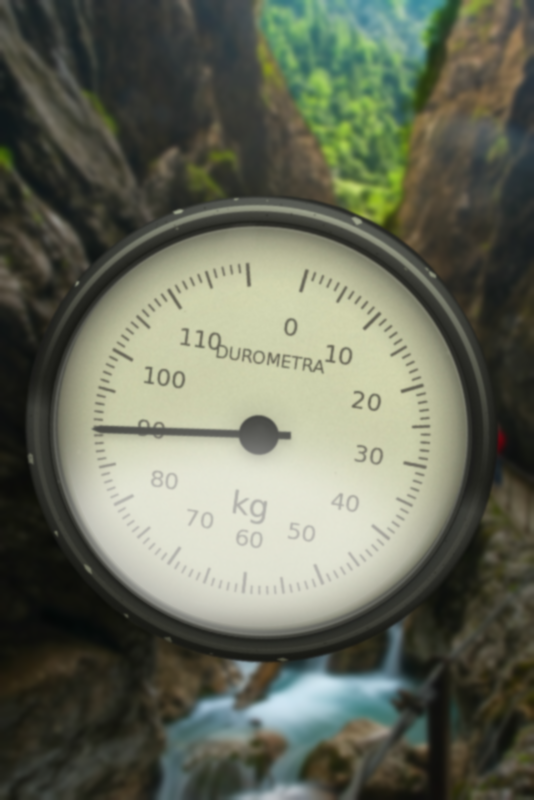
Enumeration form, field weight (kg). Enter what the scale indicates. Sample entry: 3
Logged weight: 90
